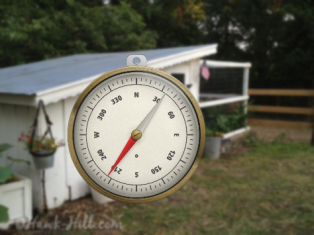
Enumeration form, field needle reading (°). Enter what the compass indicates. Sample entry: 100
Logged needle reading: 215
